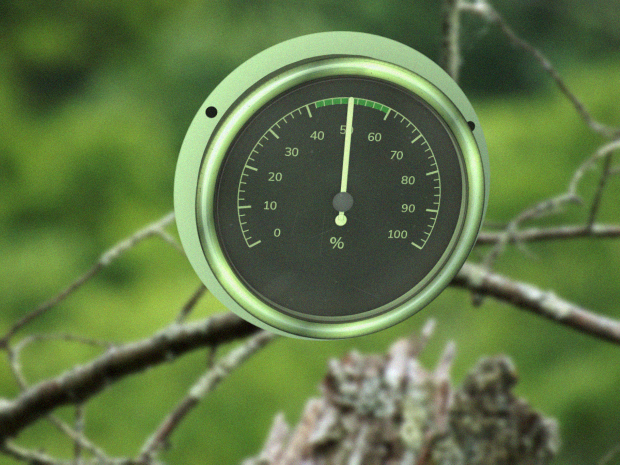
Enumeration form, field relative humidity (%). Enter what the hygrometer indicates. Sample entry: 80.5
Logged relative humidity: 50
